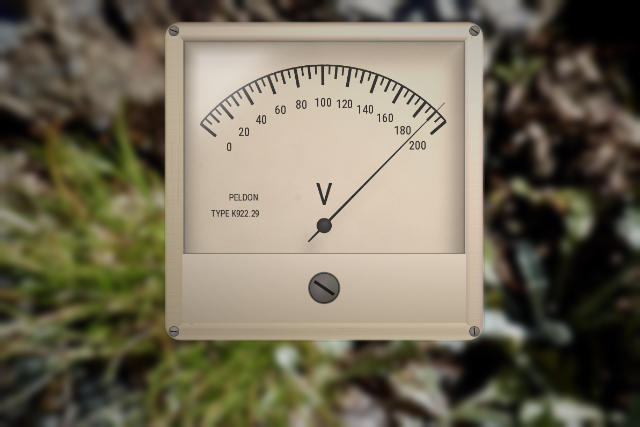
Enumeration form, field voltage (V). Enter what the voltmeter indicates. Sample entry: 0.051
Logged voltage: 190
